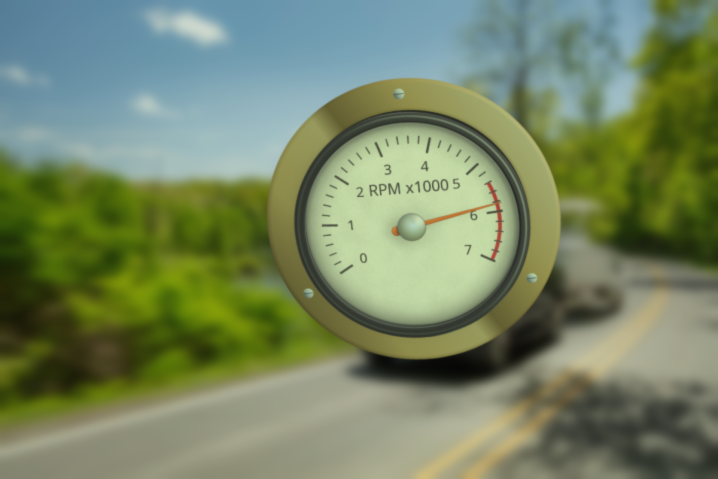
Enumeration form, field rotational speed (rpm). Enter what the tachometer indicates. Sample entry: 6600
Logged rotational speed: 5800
